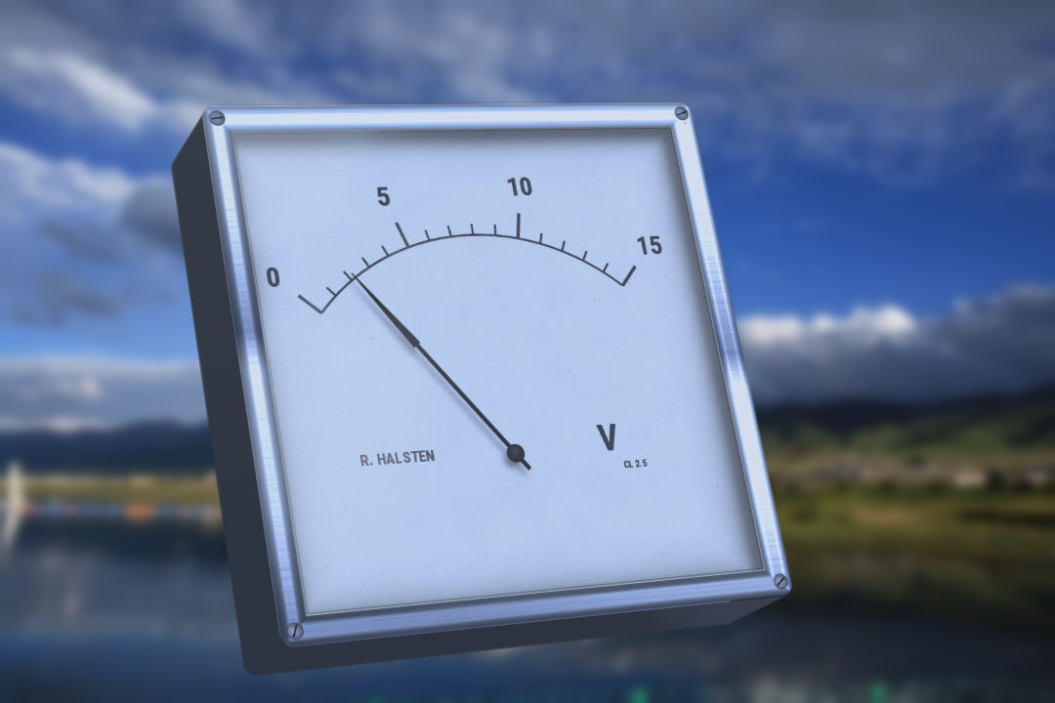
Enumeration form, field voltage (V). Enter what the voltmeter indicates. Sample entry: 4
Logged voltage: 2
